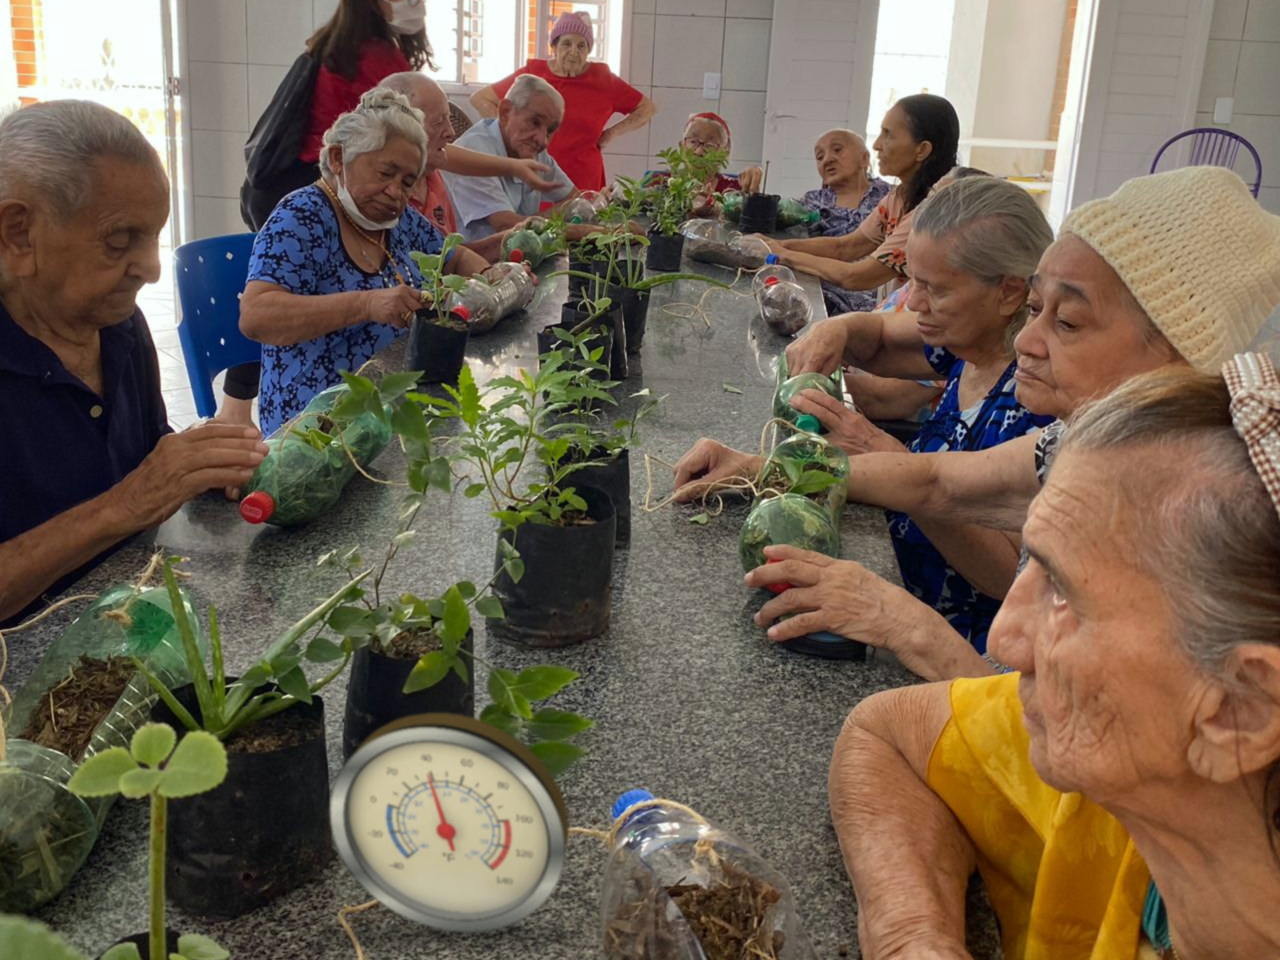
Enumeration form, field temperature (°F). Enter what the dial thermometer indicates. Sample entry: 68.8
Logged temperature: 40
